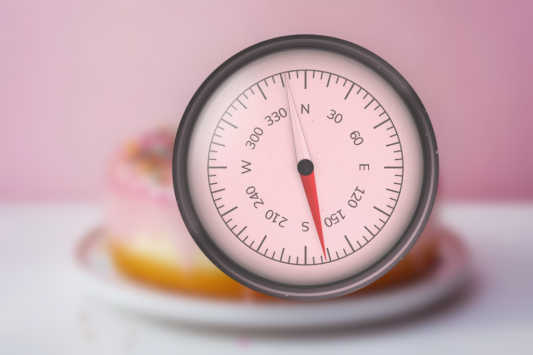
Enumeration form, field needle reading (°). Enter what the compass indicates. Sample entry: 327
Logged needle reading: 167.5
